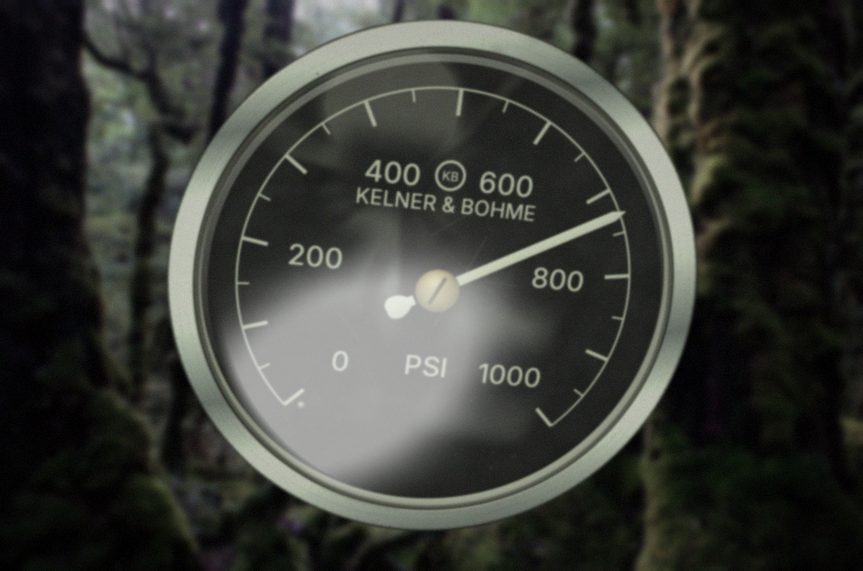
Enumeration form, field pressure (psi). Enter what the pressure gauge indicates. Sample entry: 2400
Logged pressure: 725
